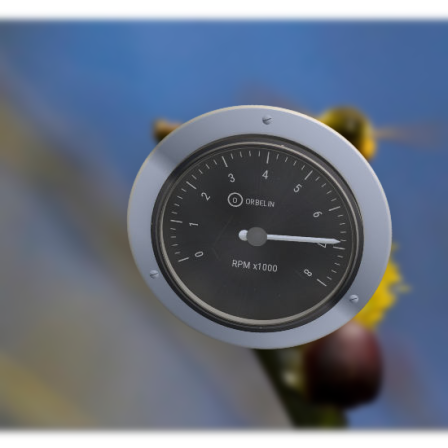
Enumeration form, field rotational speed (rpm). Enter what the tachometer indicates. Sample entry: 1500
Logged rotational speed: 6800
